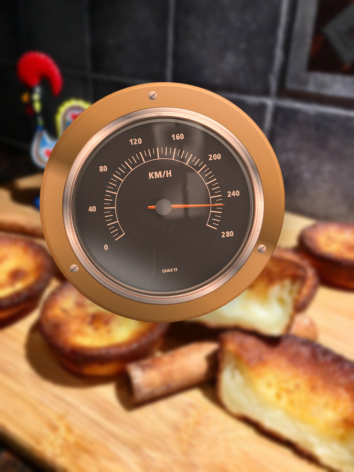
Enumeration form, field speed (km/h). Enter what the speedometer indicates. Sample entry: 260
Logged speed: 250
